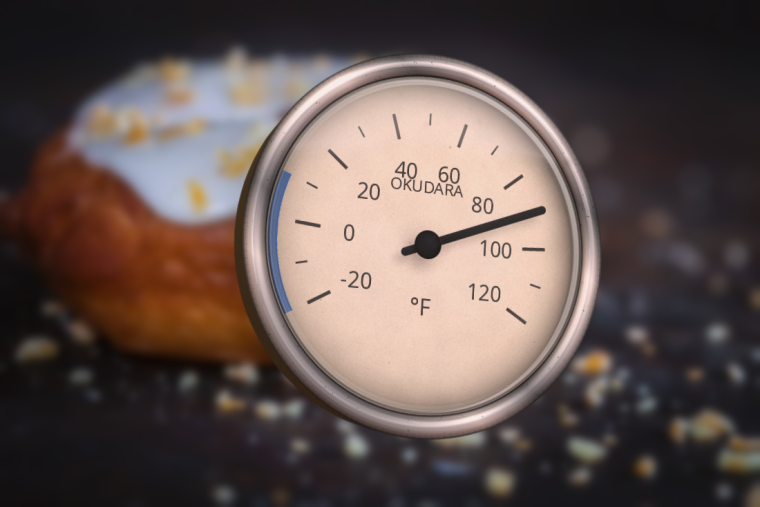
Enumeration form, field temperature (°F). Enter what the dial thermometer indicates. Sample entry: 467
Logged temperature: 90
